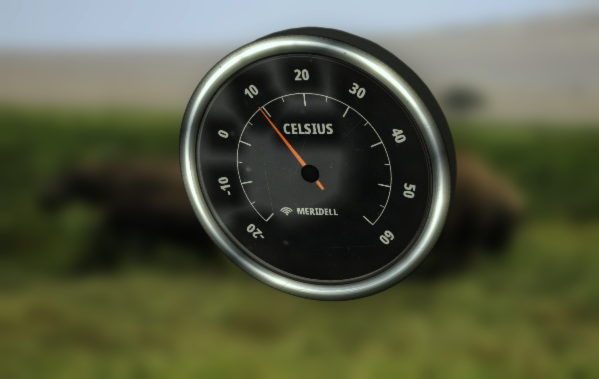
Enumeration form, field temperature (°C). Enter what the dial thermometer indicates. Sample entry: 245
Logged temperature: 10
